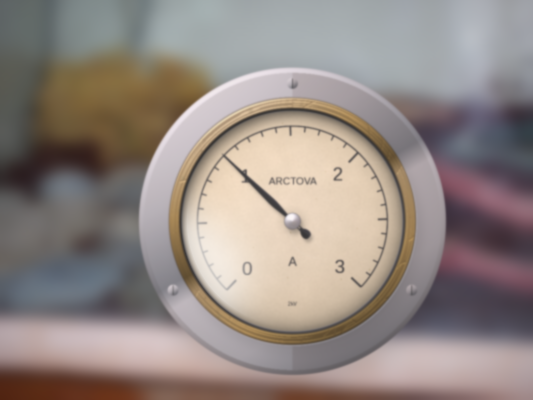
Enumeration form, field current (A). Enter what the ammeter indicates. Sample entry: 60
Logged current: 1
